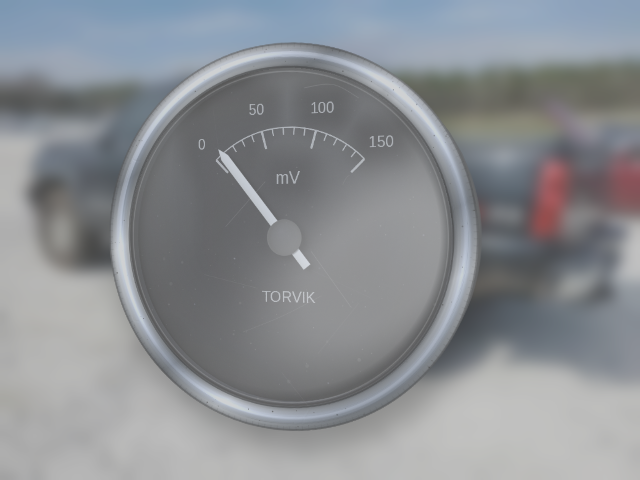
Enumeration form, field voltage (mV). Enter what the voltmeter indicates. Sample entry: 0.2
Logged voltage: 10
